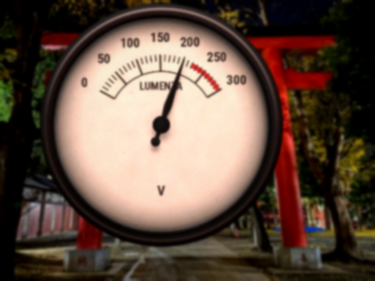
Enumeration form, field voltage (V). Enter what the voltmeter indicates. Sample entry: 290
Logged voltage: 200
